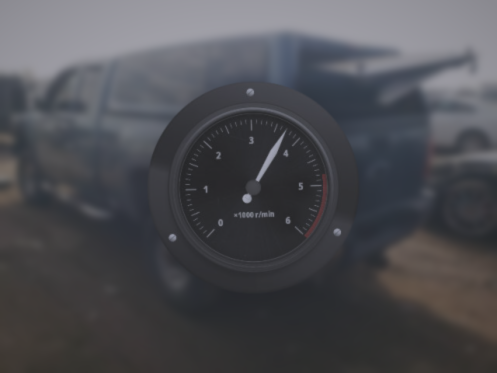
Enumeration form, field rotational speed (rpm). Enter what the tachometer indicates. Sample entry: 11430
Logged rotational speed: 3700
